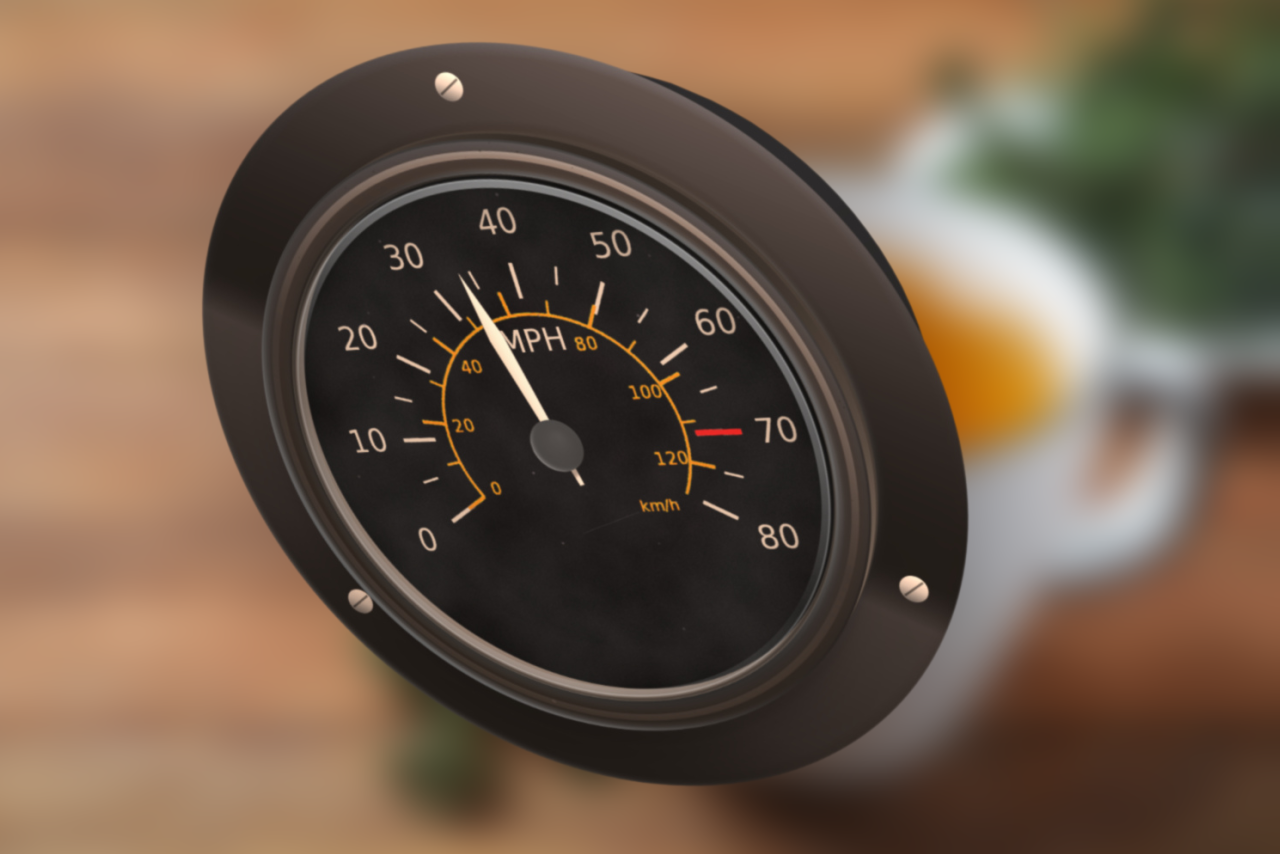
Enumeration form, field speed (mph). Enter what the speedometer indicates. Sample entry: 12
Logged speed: 35
